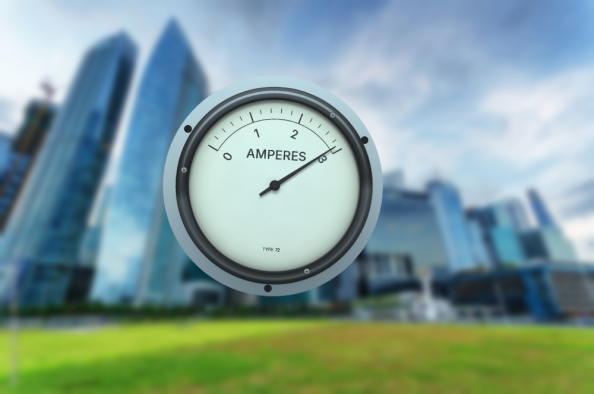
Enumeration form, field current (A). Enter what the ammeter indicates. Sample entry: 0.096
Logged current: 2.9
